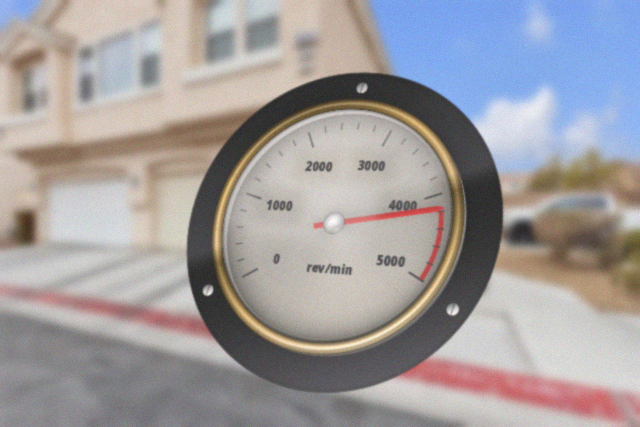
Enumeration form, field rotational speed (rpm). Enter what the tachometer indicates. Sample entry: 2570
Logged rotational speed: 4200
